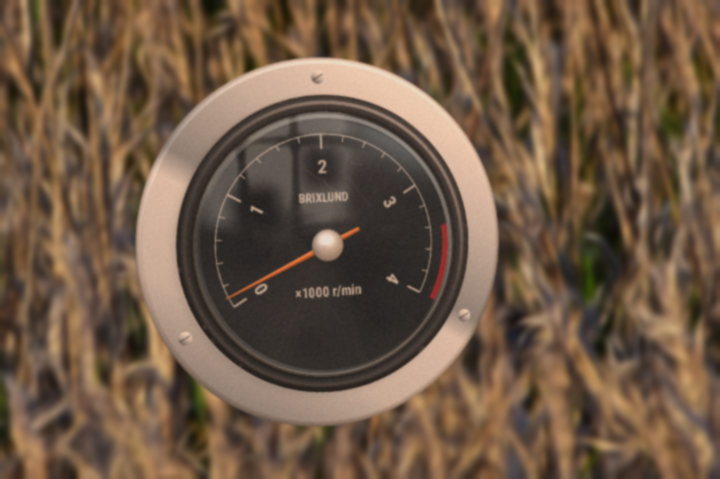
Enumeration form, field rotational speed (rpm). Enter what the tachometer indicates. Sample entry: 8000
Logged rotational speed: 100
